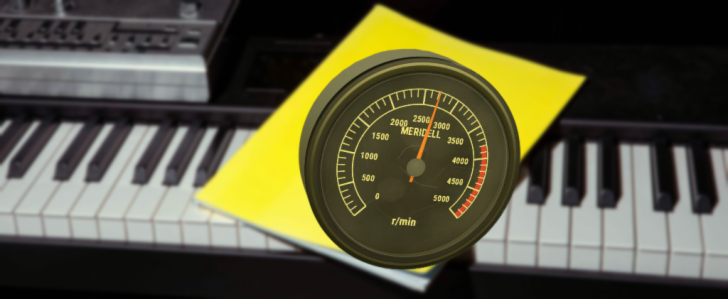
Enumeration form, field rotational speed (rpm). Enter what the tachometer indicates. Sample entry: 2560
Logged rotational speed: 2700
